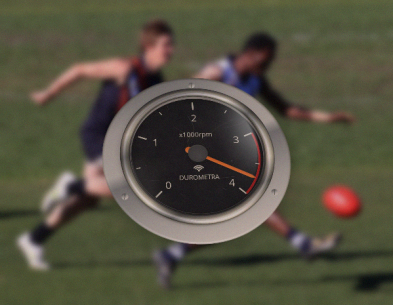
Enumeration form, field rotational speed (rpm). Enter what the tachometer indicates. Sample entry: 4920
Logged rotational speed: 3750
